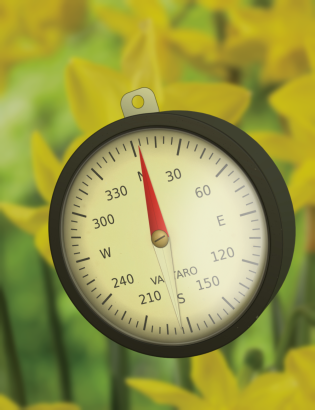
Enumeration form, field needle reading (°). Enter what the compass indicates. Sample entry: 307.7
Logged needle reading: 5
